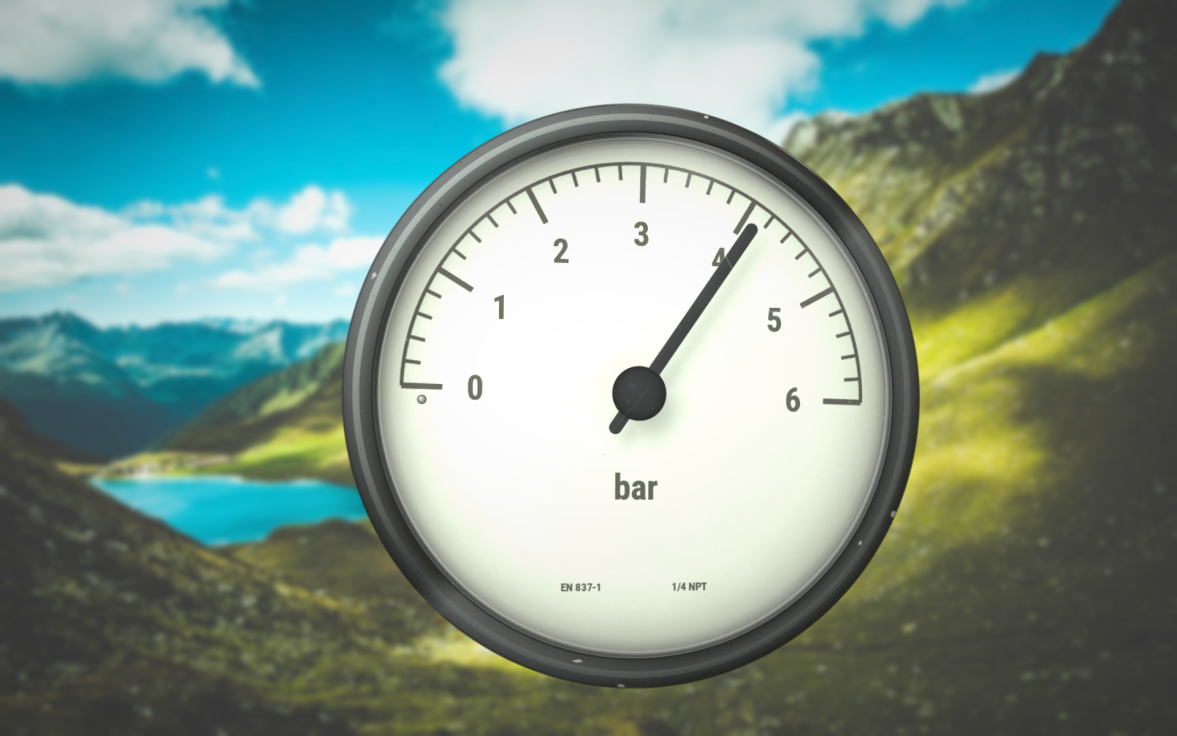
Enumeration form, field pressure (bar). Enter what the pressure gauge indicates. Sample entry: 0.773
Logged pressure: 4.1
